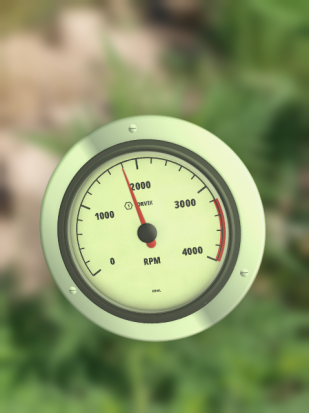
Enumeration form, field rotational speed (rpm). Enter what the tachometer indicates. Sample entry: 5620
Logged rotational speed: 1800
